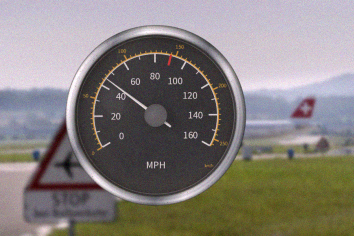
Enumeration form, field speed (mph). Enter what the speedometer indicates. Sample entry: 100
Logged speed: 45
